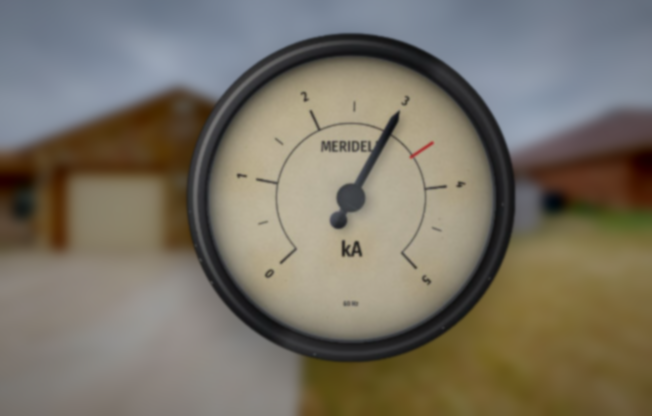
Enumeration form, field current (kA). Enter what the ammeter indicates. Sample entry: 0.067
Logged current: 3
